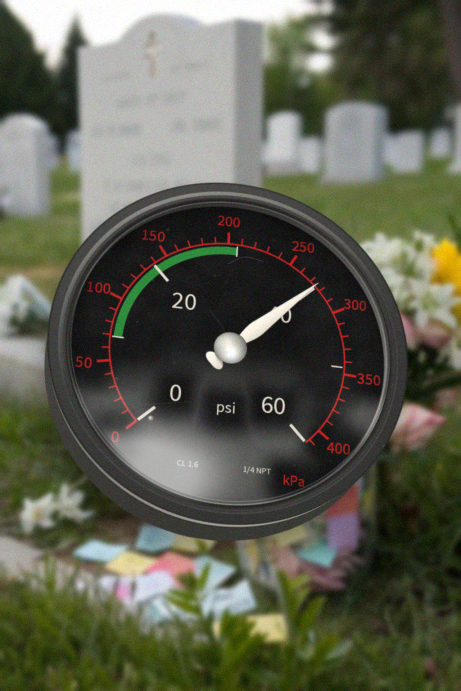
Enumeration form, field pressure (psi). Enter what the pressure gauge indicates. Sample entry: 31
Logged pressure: 40
